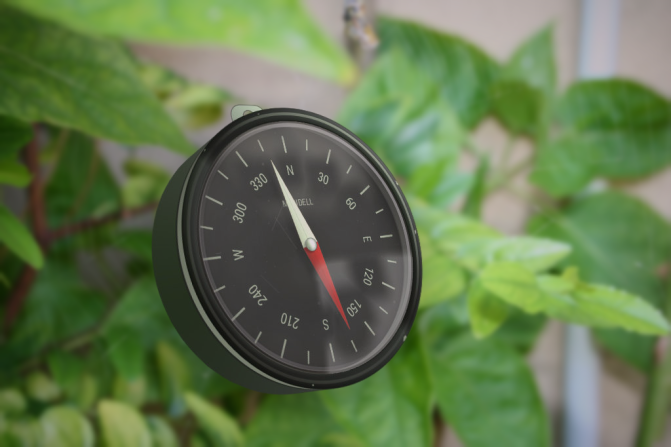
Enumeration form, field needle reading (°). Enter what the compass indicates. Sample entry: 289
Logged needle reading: 165
